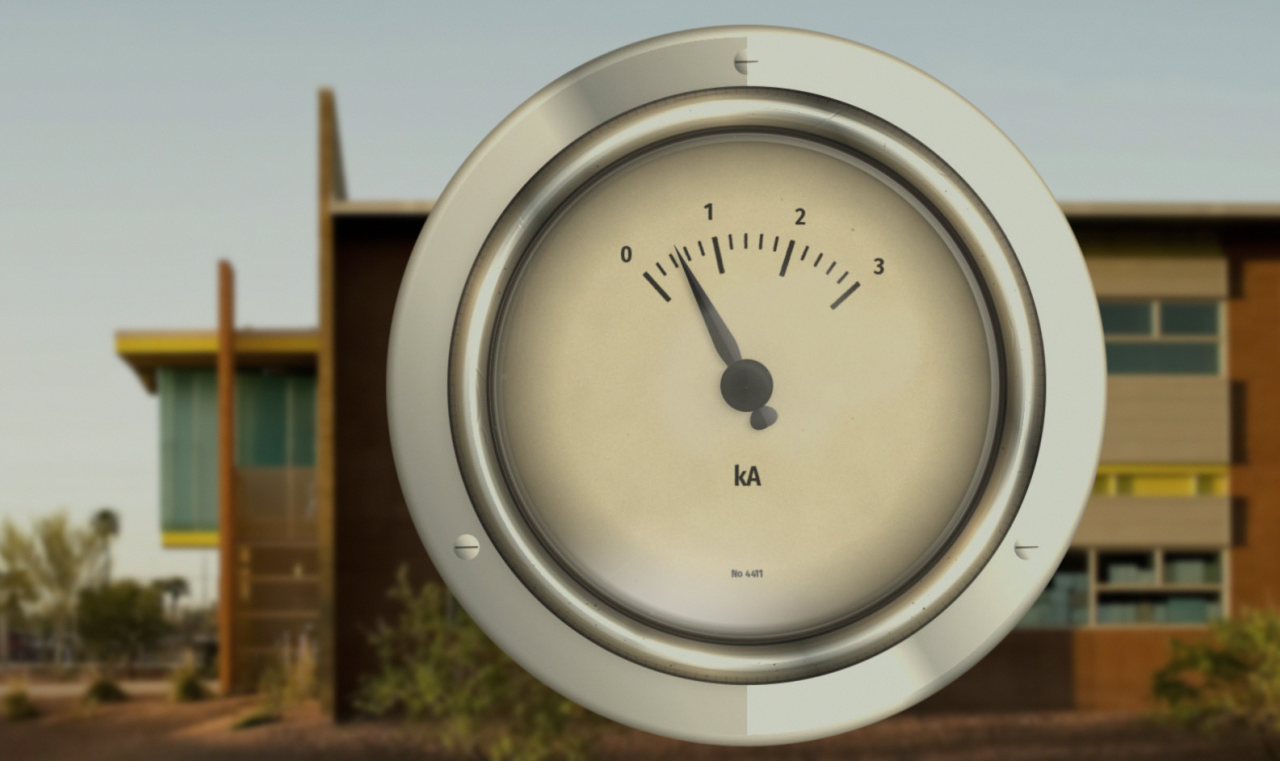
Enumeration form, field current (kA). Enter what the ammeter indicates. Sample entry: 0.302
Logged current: 0.5
